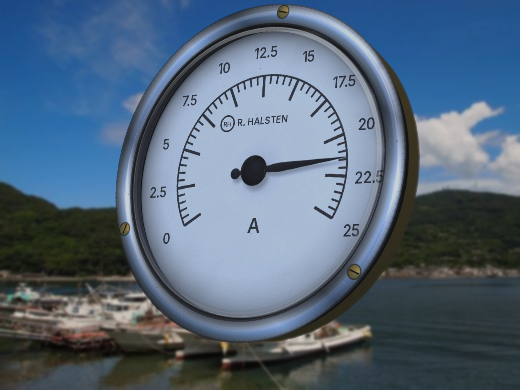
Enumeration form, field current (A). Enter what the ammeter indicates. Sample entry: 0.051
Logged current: 21.5
